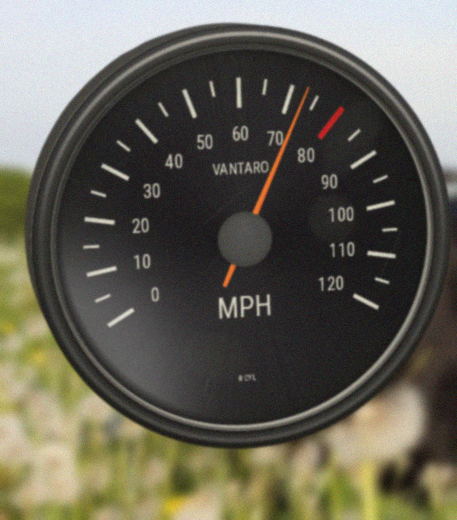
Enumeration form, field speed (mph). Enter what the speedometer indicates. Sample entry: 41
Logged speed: 72.5
